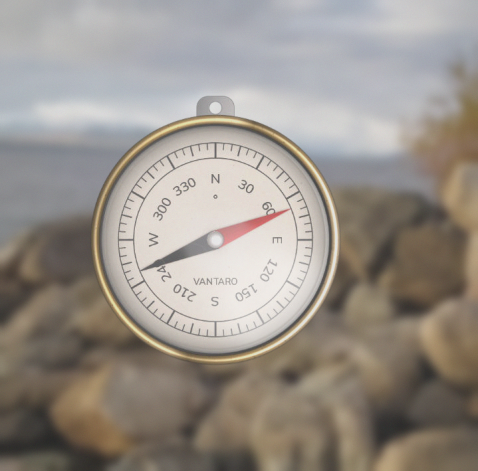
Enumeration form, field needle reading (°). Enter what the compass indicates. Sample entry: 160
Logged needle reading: 67.5
